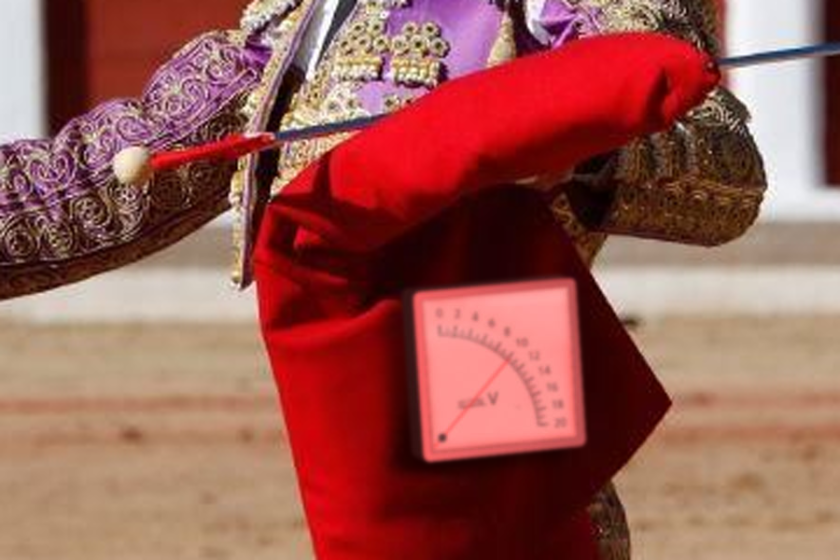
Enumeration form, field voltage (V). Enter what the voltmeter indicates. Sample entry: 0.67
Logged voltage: 10
